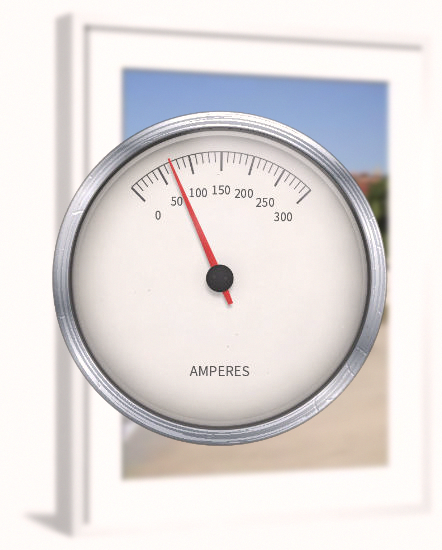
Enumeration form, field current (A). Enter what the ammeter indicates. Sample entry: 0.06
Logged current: 70
